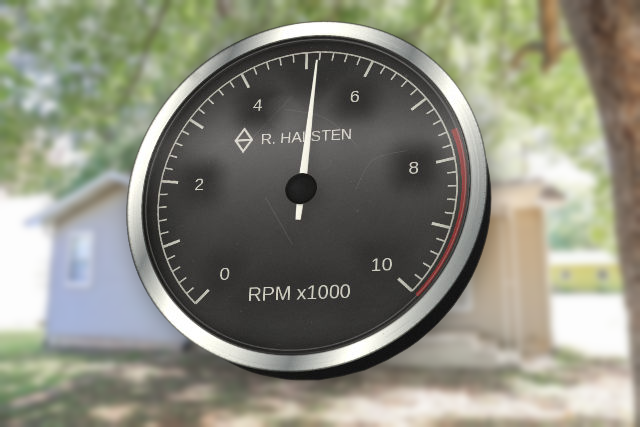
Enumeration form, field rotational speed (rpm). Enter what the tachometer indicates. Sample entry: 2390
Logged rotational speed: 5200
